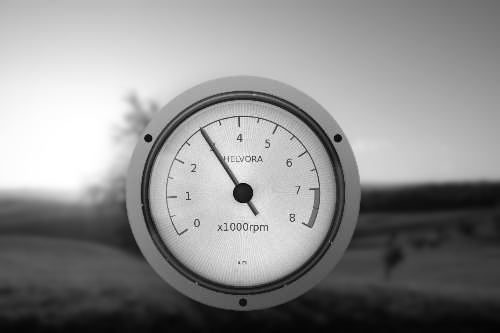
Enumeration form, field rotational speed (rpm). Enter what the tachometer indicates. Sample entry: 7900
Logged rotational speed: 3000
